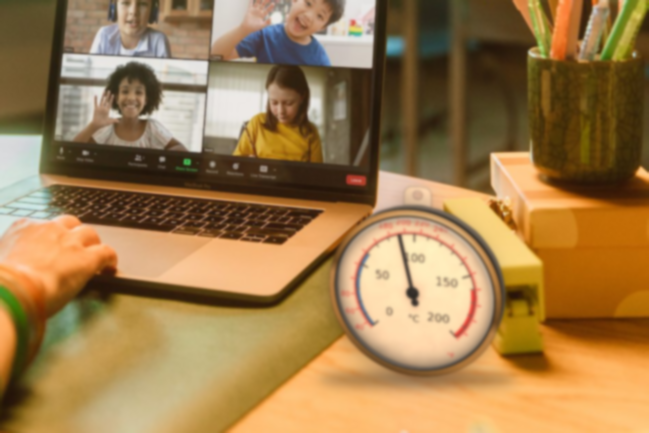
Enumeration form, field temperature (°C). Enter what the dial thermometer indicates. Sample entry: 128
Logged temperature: 90
